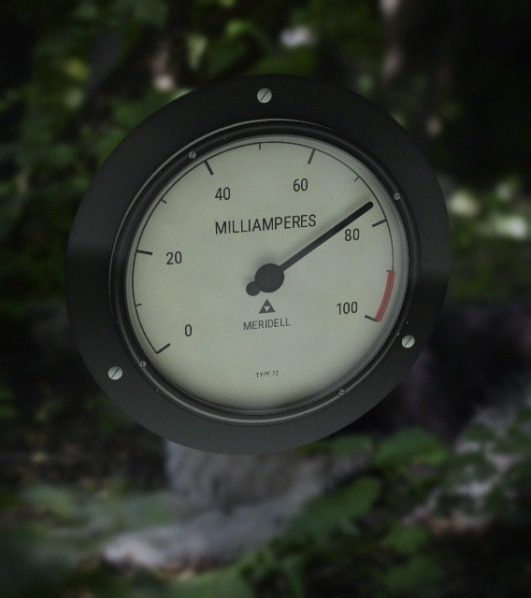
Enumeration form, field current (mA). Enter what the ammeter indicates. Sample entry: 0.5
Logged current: 75
